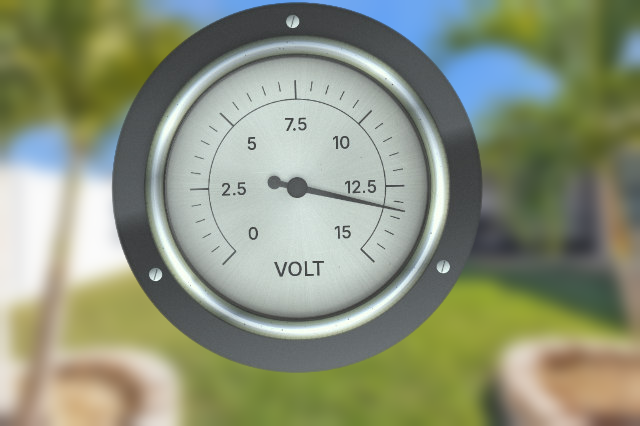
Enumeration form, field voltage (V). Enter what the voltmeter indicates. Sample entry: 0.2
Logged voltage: 13.25
